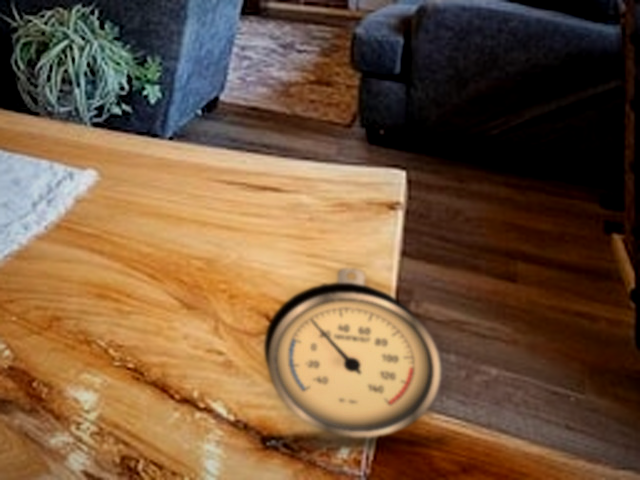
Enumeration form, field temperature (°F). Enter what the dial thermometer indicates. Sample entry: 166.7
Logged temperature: 20
